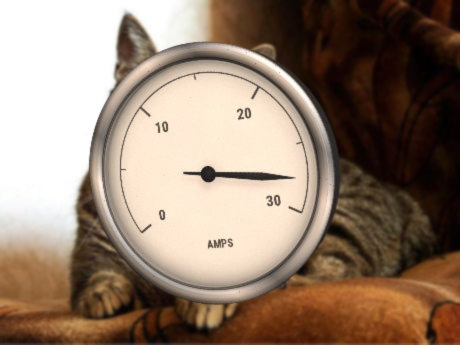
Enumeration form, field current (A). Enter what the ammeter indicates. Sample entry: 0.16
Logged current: 27.5
